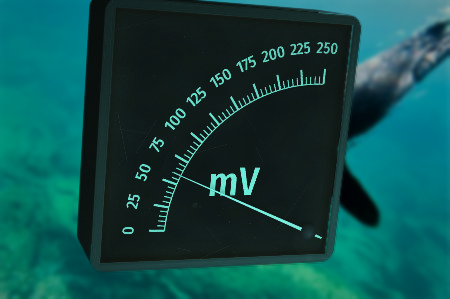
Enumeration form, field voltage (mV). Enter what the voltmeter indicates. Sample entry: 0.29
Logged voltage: 60
